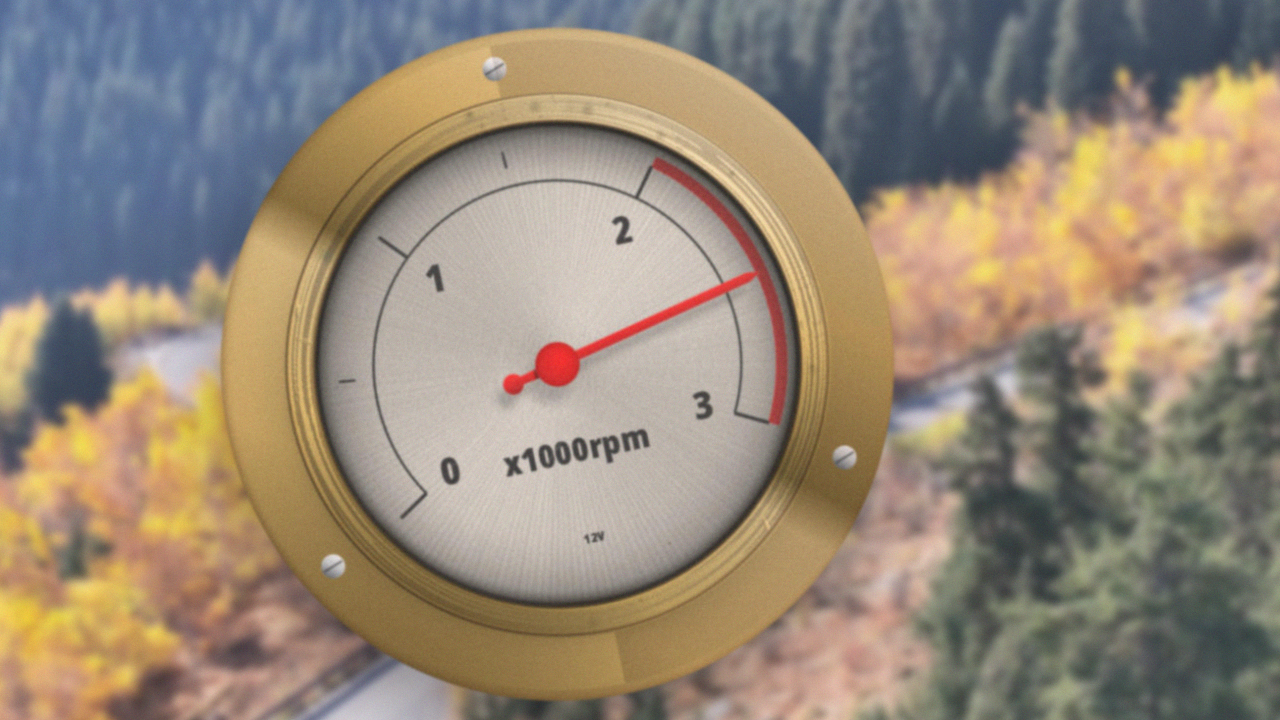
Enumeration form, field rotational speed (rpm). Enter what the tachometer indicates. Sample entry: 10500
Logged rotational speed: 2500
